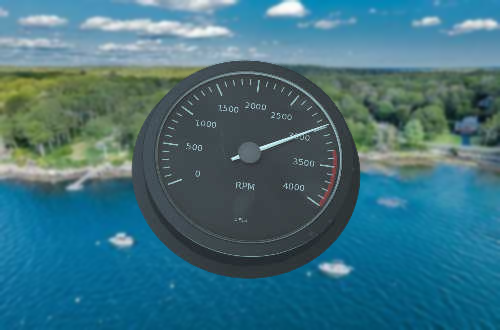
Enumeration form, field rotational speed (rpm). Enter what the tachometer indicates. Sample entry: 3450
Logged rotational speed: 3000
